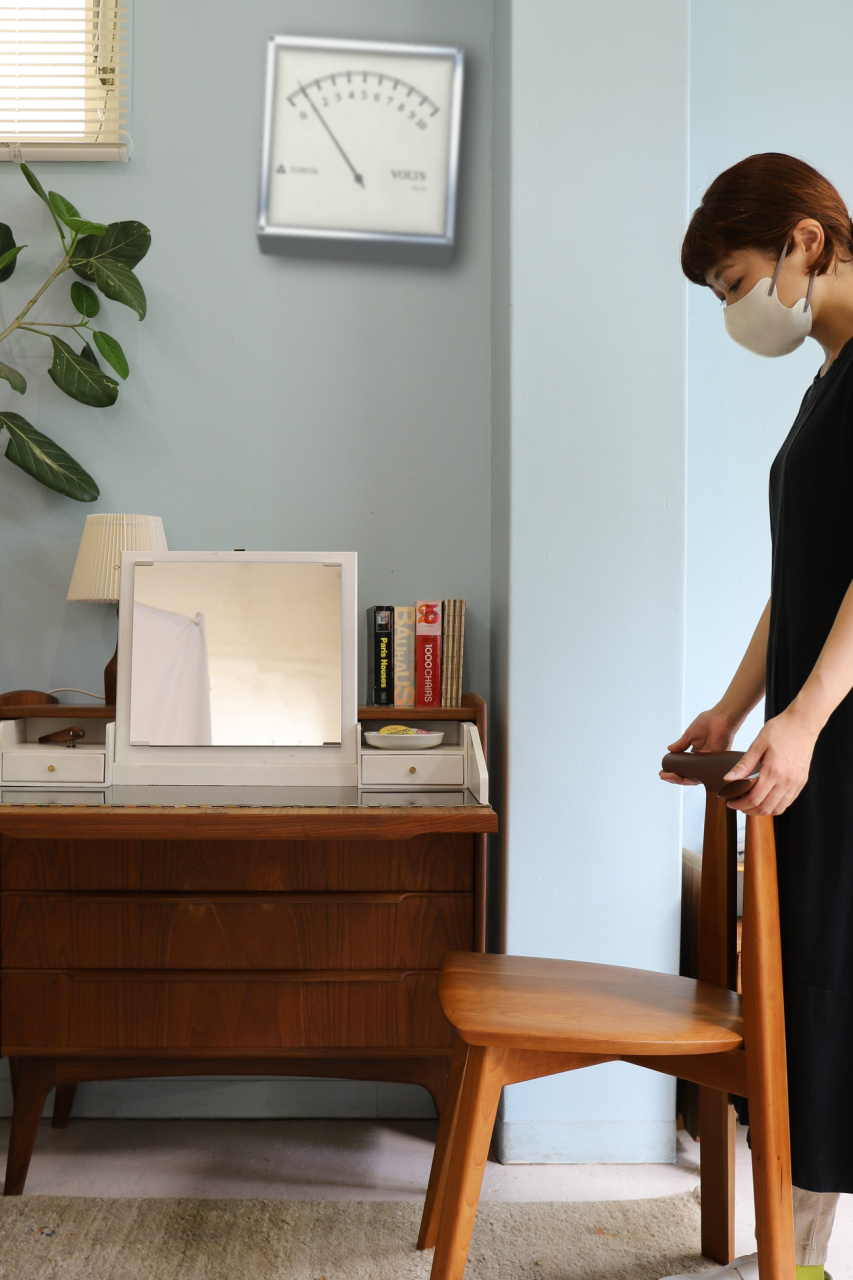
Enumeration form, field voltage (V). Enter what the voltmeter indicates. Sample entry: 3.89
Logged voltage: 1
